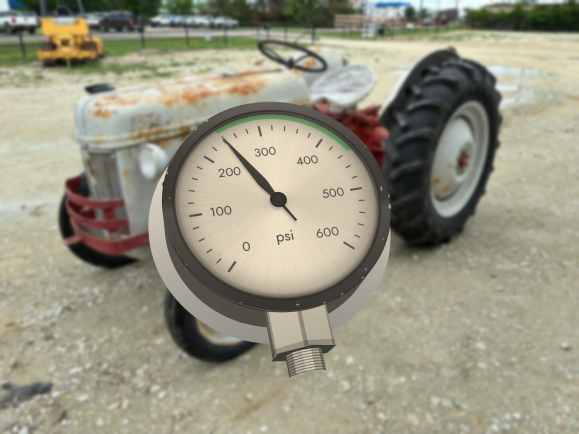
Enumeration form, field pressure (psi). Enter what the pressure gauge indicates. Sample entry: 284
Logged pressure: 240
